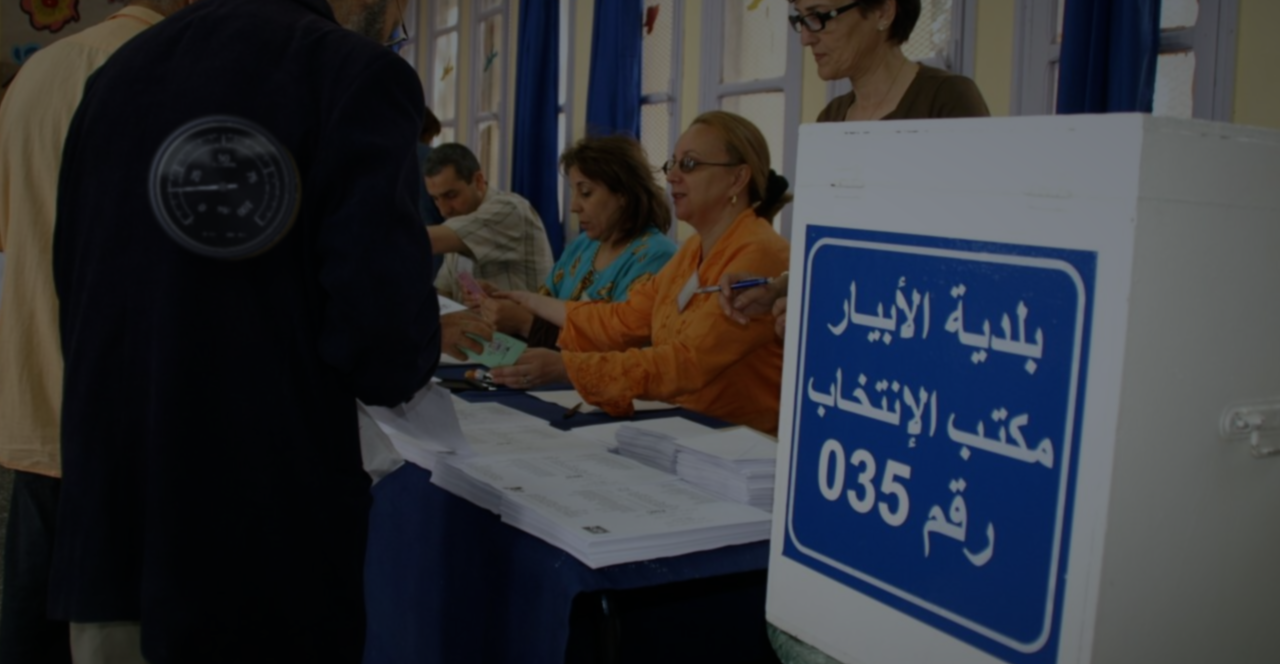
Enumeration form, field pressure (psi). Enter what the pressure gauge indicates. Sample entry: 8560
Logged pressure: 15
